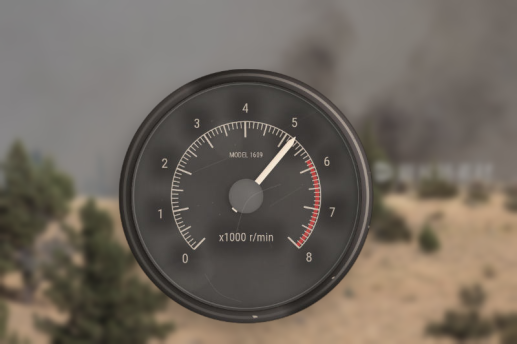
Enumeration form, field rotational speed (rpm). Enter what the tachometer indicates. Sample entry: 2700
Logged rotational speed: 5200
